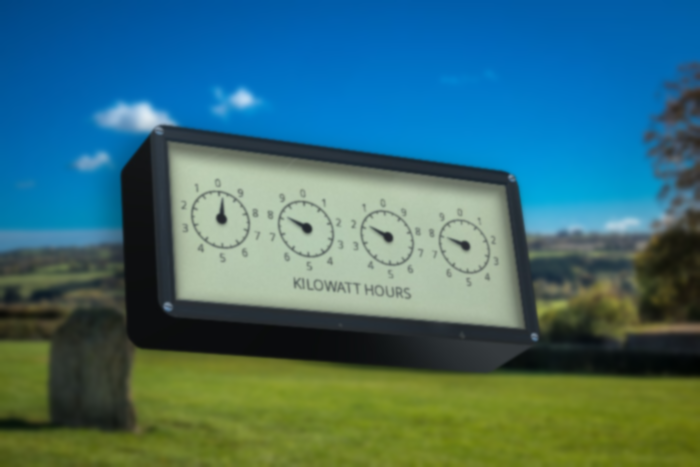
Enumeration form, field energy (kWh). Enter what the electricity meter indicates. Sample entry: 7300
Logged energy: 9818
